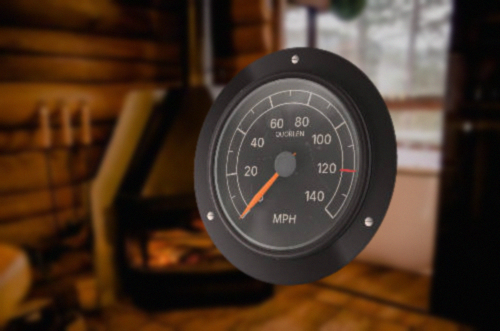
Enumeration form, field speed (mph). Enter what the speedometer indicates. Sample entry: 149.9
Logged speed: 0
